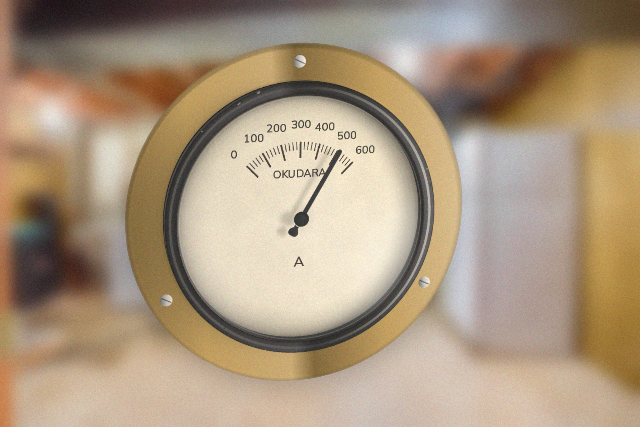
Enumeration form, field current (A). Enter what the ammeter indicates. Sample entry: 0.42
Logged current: 500
